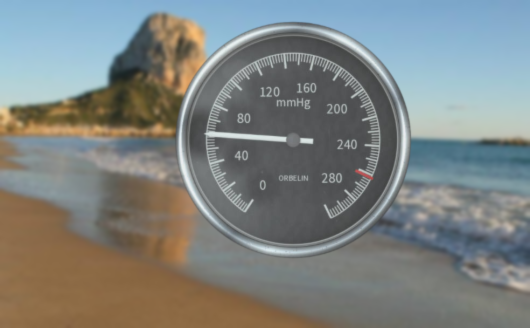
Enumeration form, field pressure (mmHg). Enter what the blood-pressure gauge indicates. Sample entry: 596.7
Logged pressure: 60
